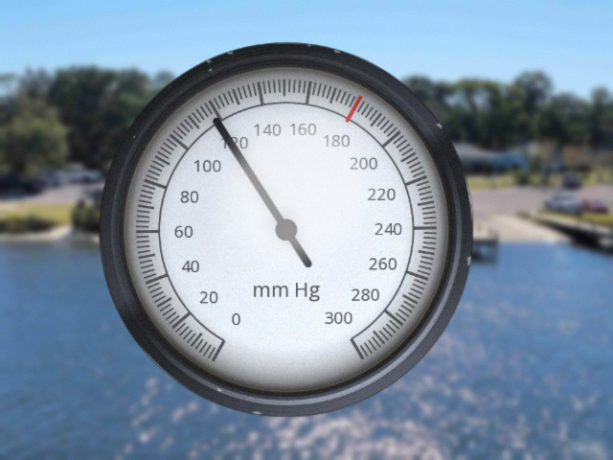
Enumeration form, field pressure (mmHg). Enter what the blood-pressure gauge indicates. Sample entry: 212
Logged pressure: 118
